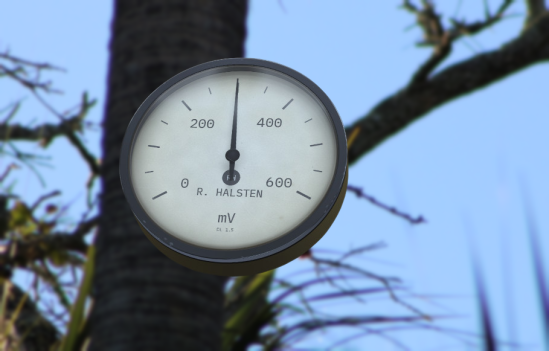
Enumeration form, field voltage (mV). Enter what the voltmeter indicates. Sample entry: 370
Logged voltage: 300
